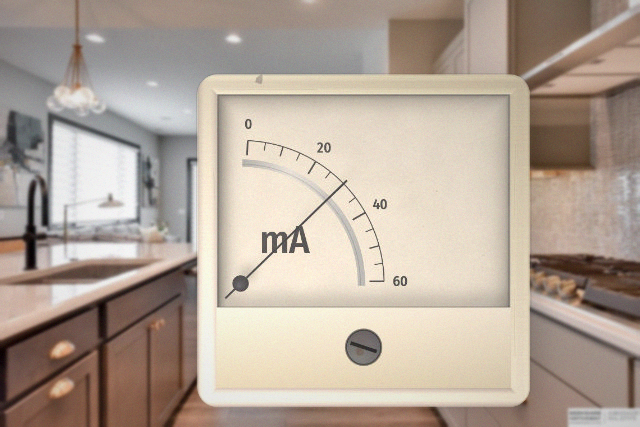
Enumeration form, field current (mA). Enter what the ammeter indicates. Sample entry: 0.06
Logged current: 30
